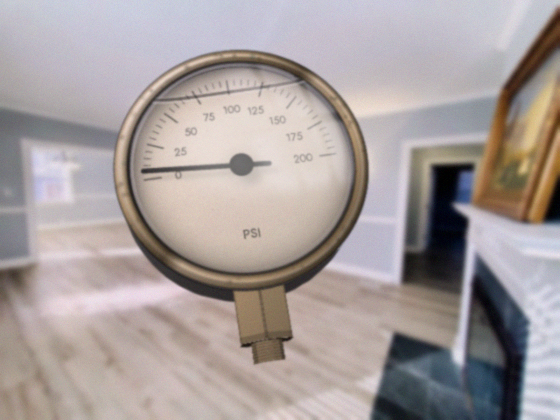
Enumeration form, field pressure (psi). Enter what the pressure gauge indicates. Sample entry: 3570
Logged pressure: 5
